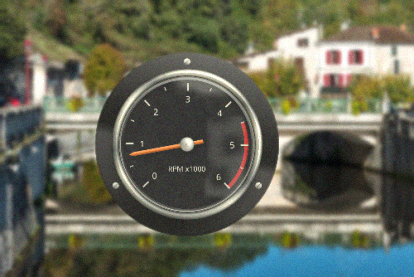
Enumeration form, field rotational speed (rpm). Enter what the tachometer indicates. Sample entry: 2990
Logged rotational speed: 750
